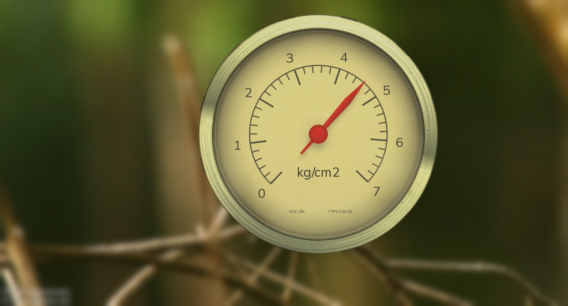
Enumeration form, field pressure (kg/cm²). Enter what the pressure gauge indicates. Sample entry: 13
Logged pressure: 4.6
